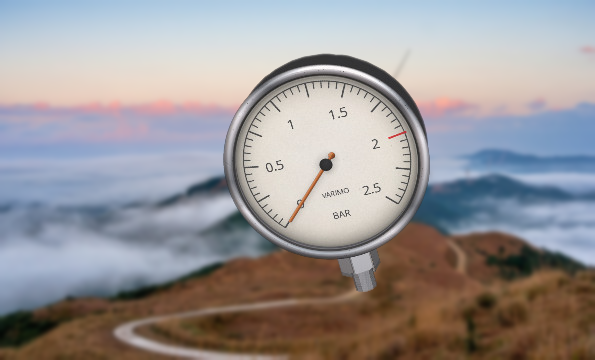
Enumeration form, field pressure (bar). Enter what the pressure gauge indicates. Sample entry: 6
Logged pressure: 0
